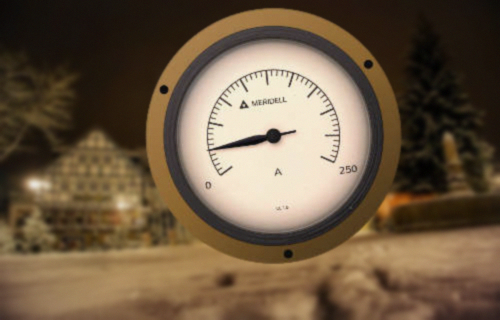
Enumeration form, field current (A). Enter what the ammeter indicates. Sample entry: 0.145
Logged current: 25
